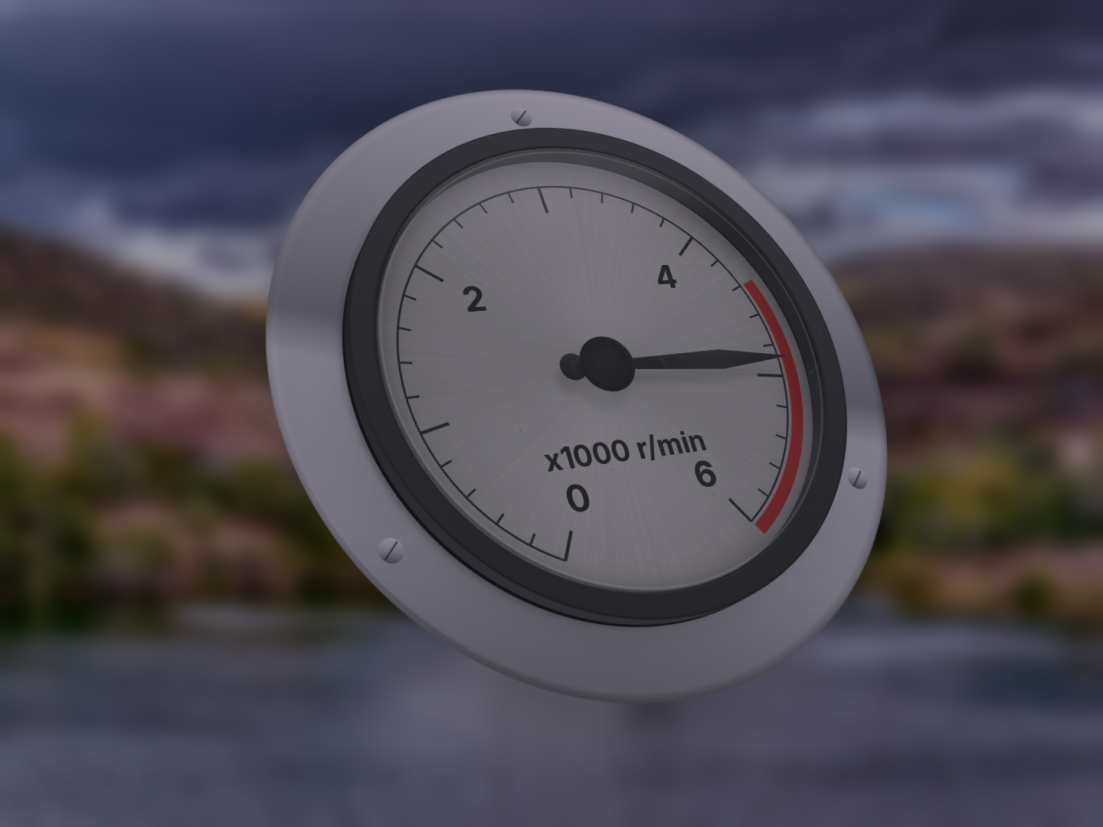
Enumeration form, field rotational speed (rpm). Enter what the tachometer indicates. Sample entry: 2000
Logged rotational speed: 4900
